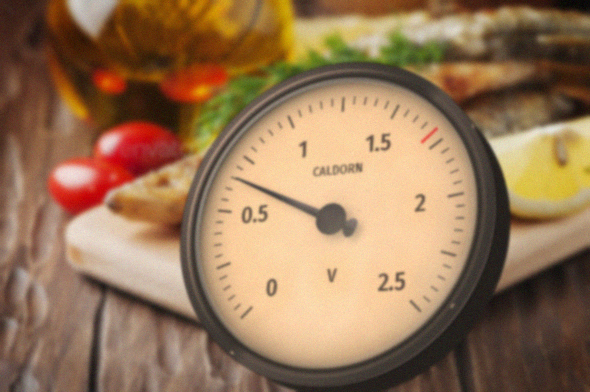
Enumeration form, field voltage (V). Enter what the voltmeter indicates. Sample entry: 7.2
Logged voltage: 0.65
